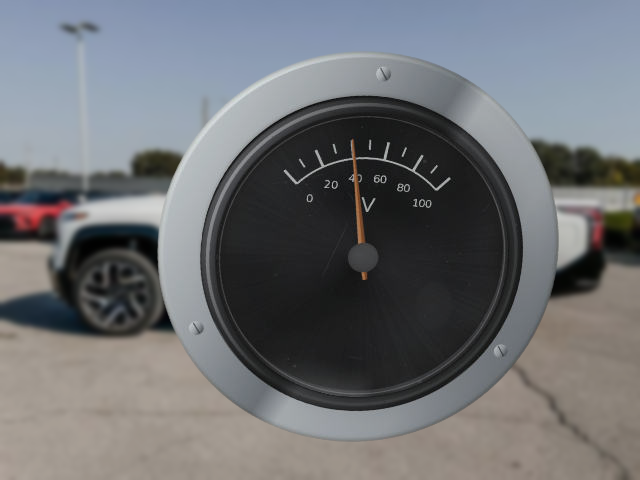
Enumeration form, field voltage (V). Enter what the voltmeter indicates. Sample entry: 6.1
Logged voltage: 40
